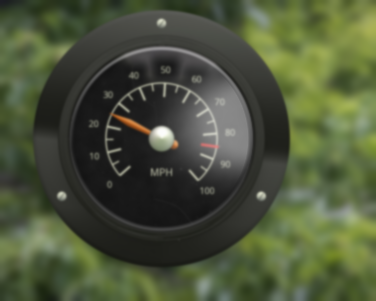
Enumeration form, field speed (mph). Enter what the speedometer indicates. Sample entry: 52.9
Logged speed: 25
